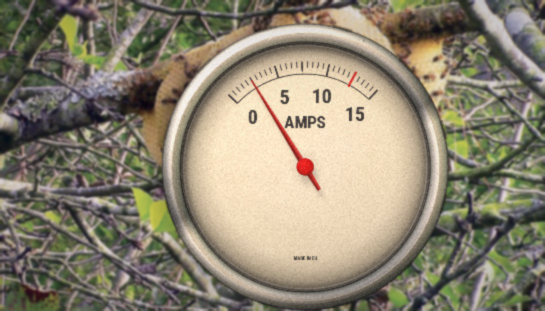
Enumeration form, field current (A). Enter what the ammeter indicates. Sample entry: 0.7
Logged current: 2.5
